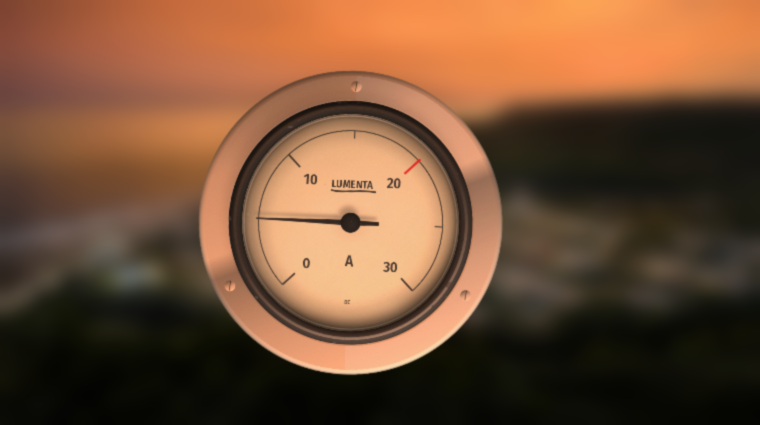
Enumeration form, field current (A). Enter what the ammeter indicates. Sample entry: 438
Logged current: 5
